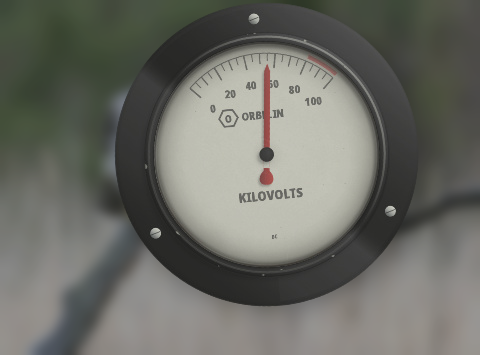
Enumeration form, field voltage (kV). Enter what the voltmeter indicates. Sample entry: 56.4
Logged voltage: 55
